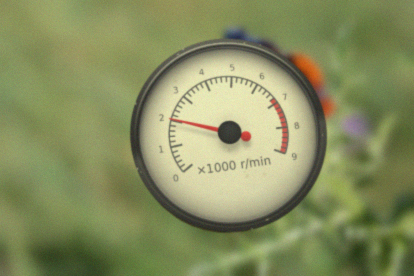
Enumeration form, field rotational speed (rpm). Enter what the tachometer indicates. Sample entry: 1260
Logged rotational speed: 2000
